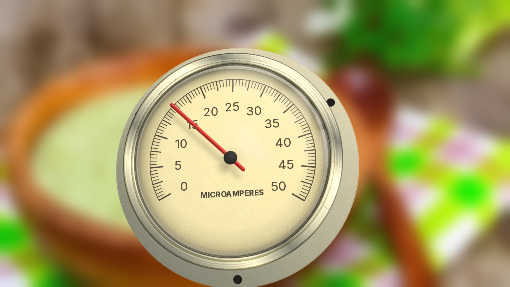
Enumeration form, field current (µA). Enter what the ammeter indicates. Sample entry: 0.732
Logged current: 15
